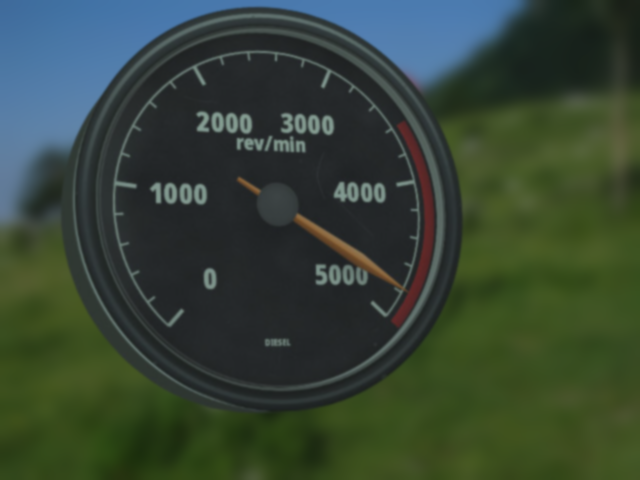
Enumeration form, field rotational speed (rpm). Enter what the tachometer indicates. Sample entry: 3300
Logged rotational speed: 4800
